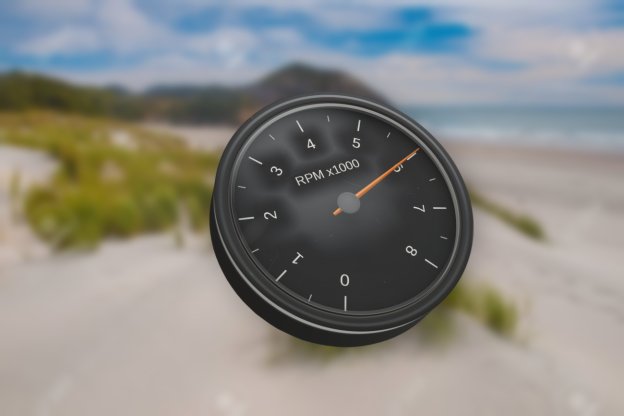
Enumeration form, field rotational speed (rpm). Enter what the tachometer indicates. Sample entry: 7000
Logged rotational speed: 6000
